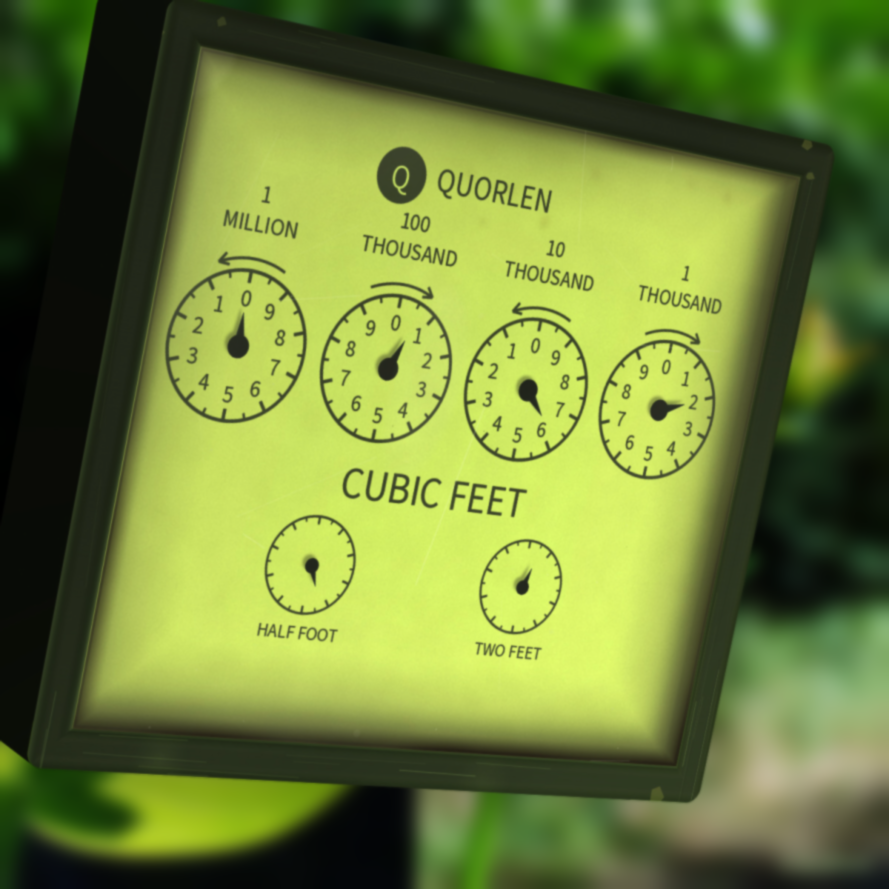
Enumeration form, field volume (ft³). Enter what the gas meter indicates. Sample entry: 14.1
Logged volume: 6200
